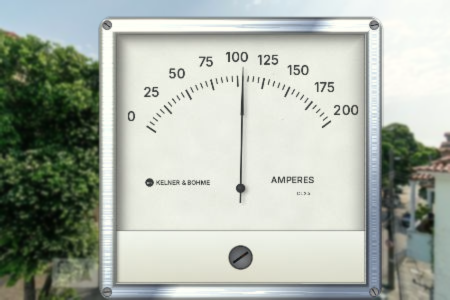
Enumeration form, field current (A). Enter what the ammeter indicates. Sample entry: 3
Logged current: 105
